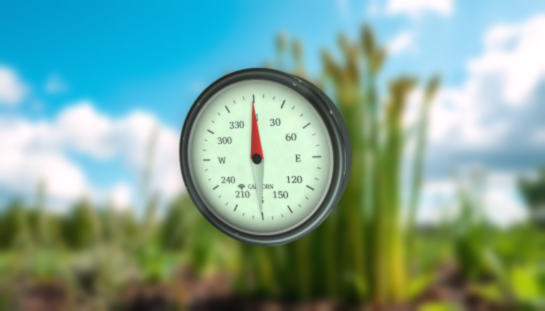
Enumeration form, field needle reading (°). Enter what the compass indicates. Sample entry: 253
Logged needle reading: 0
